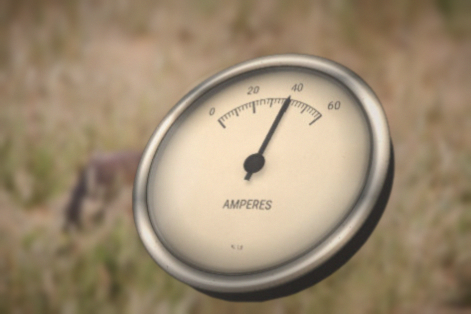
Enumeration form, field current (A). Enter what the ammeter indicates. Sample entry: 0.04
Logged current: 40
